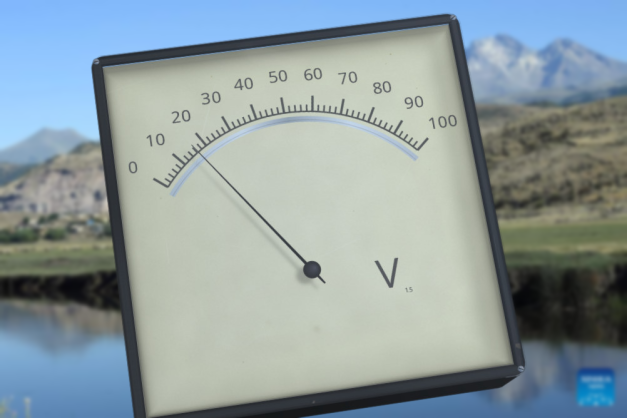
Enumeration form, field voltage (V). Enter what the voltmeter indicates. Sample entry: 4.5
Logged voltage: 16
